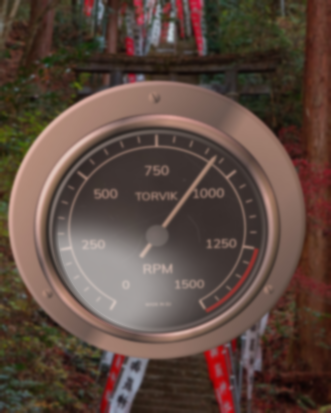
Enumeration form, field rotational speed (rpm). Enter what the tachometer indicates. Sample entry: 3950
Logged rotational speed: 925
